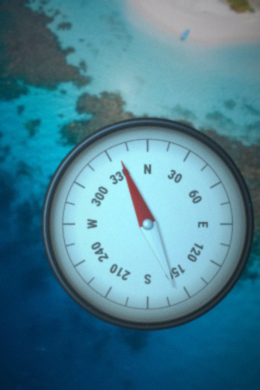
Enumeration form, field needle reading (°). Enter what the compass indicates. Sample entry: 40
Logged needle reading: 337.5
